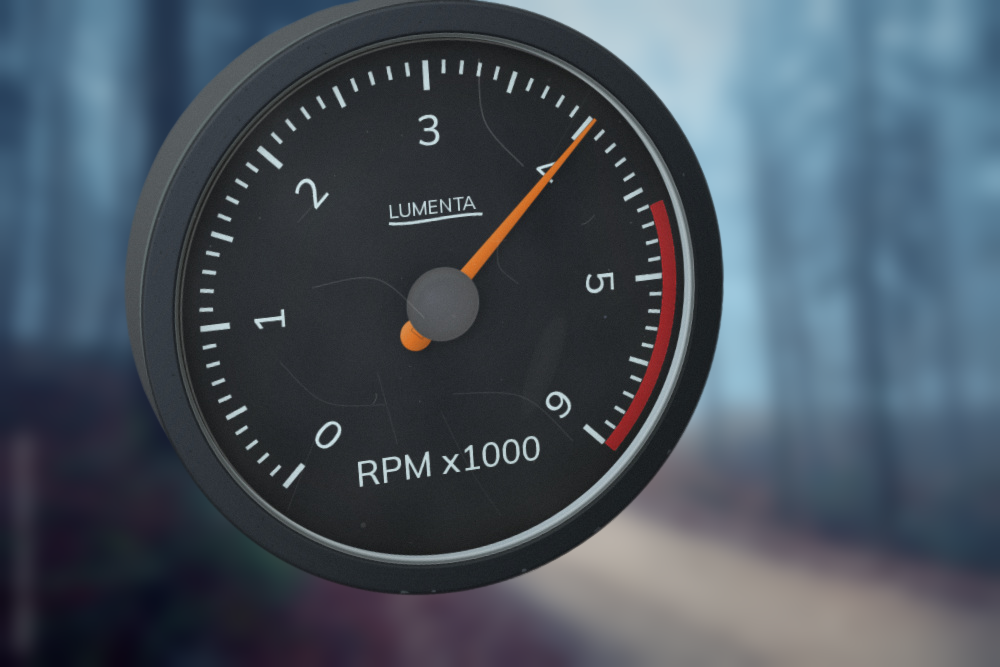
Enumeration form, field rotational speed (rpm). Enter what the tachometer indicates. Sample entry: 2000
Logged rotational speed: 4000
